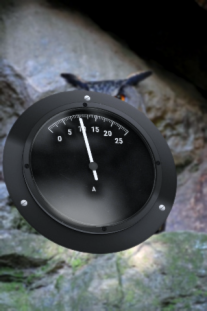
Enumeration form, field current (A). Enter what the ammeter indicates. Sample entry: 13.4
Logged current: 10
